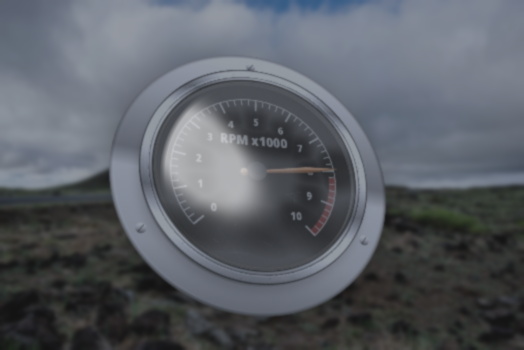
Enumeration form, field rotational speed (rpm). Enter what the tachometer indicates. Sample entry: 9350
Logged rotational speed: 8000
